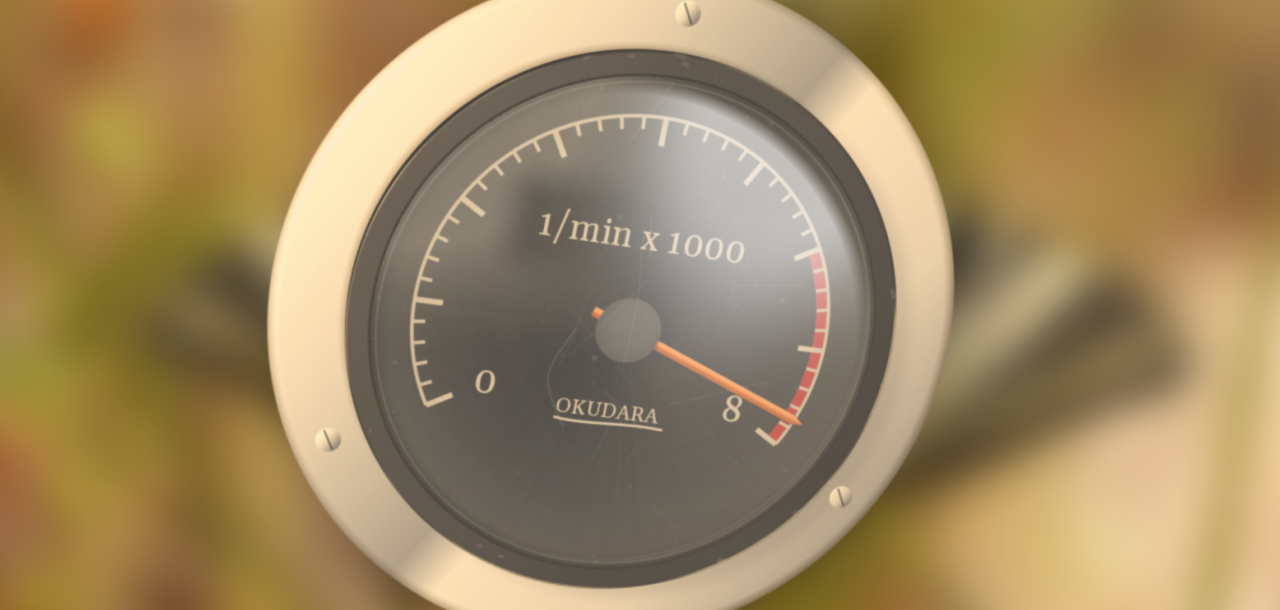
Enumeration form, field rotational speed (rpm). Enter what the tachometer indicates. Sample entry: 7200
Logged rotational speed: 7700
